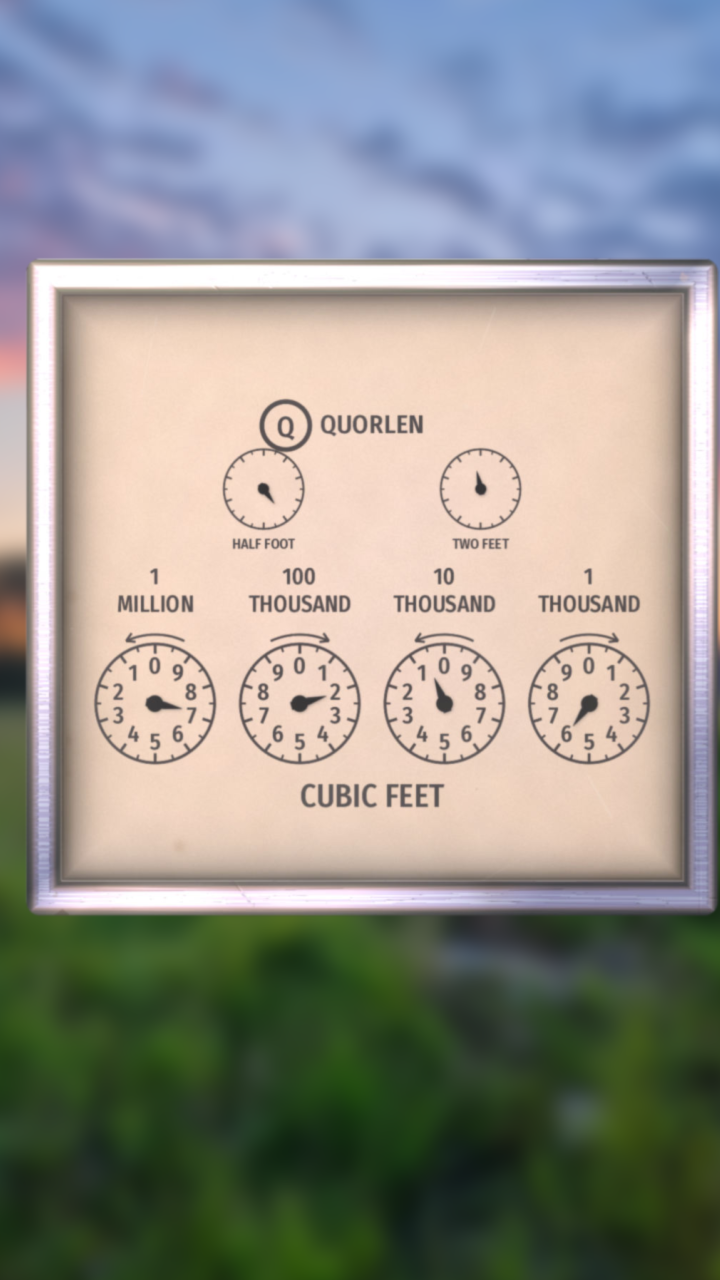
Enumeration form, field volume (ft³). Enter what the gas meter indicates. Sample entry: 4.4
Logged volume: 720600
